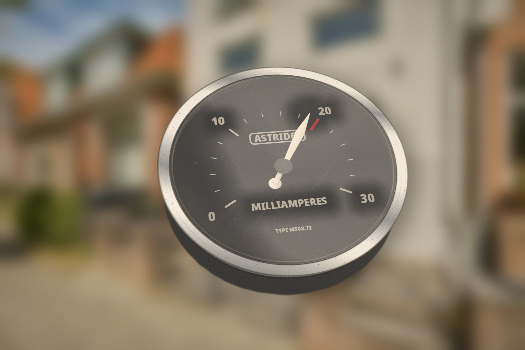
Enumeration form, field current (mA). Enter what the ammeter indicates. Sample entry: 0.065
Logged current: 19
